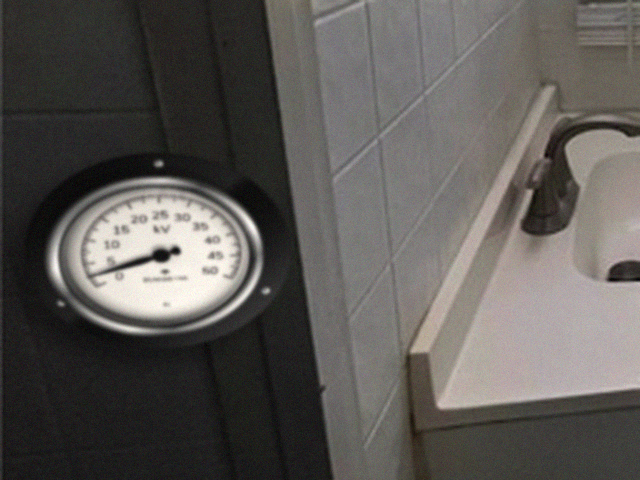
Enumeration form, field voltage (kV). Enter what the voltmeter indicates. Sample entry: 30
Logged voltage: 2.5
